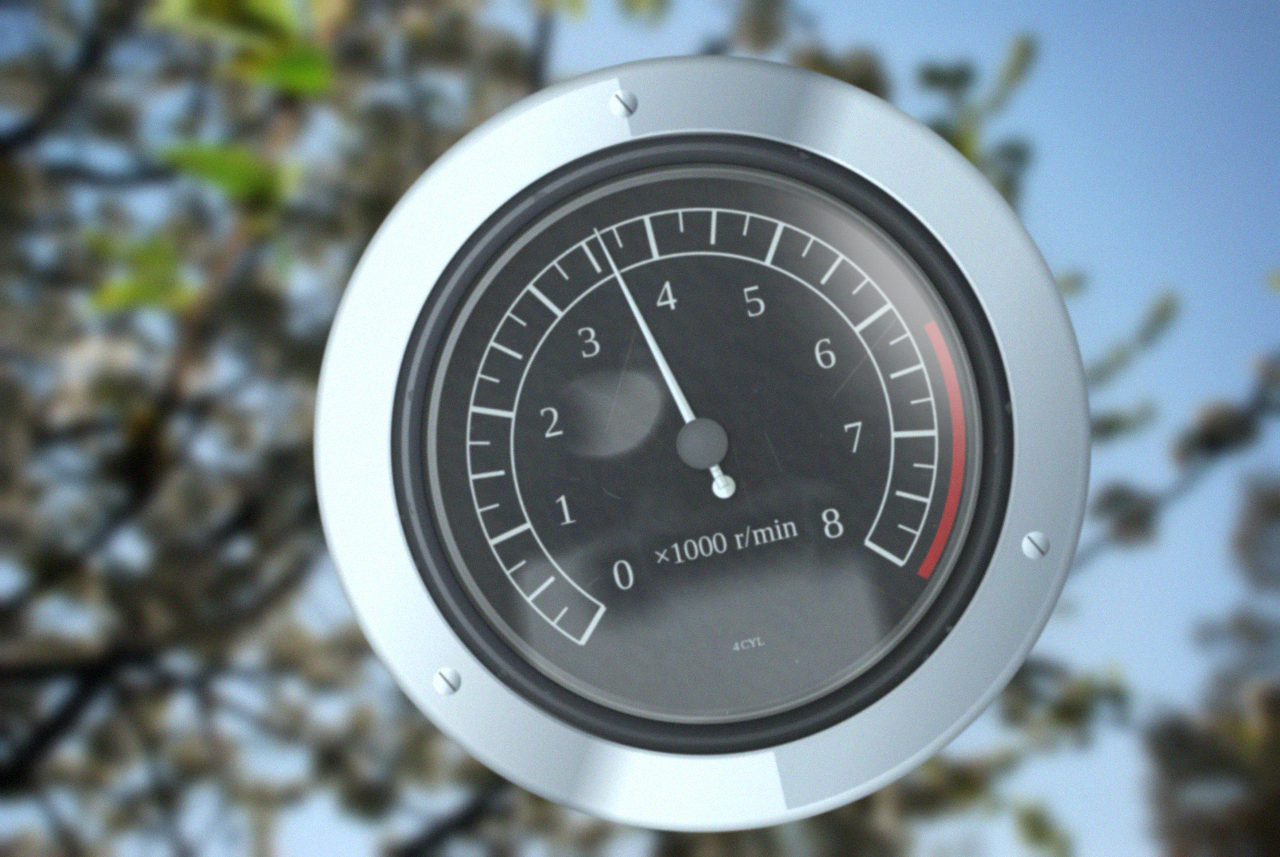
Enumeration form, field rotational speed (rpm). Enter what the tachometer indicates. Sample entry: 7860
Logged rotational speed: 3625
